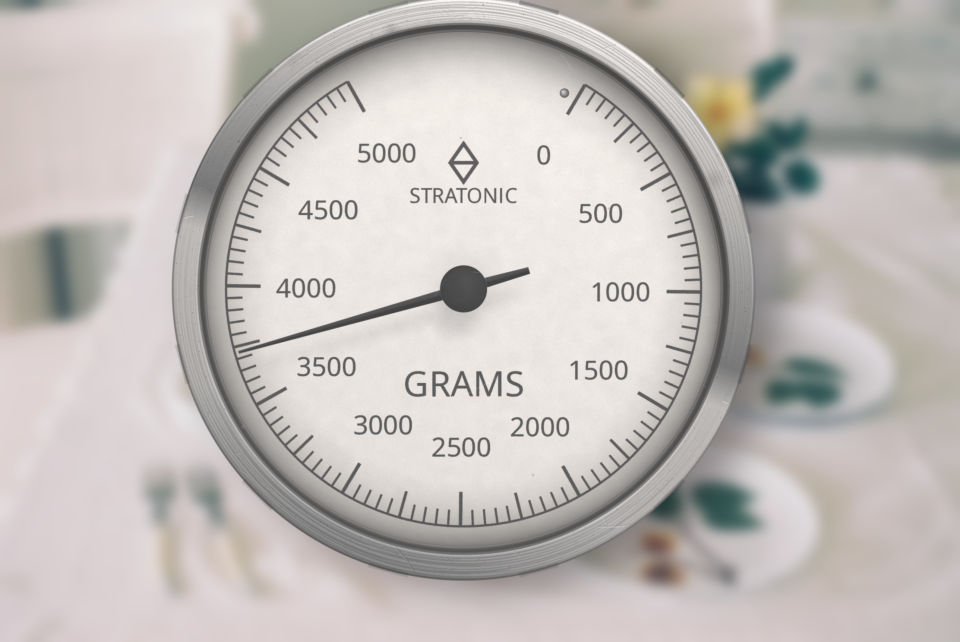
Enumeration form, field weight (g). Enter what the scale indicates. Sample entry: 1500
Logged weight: 3725
